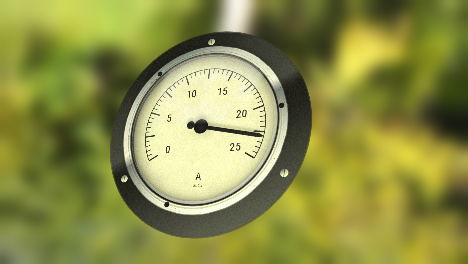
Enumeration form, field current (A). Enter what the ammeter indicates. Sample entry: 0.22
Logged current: 23
